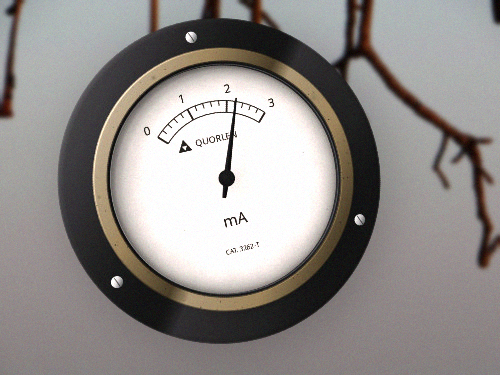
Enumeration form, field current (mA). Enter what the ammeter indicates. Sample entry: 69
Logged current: 2.2
